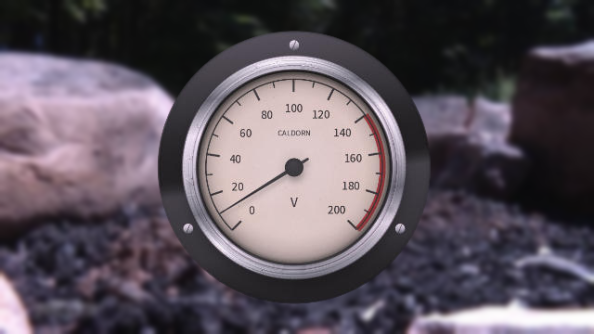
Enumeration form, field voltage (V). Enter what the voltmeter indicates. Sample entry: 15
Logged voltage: 10
